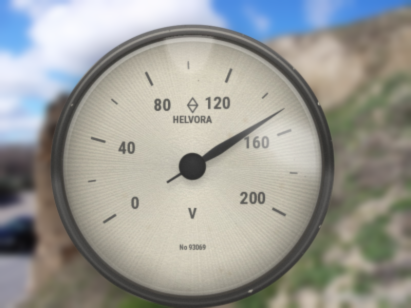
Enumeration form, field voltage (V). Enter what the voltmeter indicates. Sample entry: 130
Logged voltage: 150
